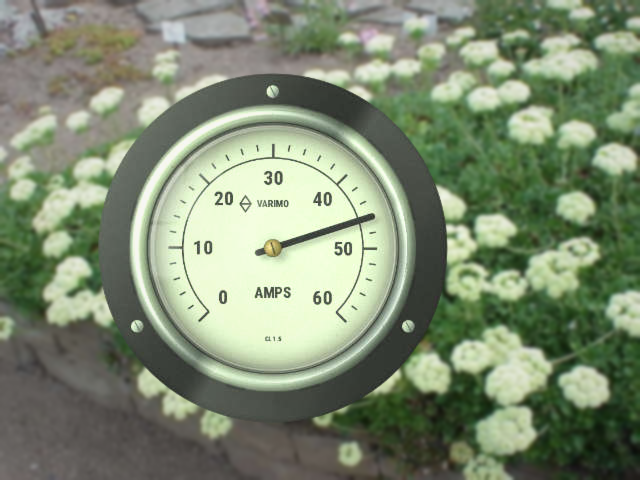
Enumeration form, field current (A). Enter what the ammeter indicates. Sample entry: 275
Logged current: 46
